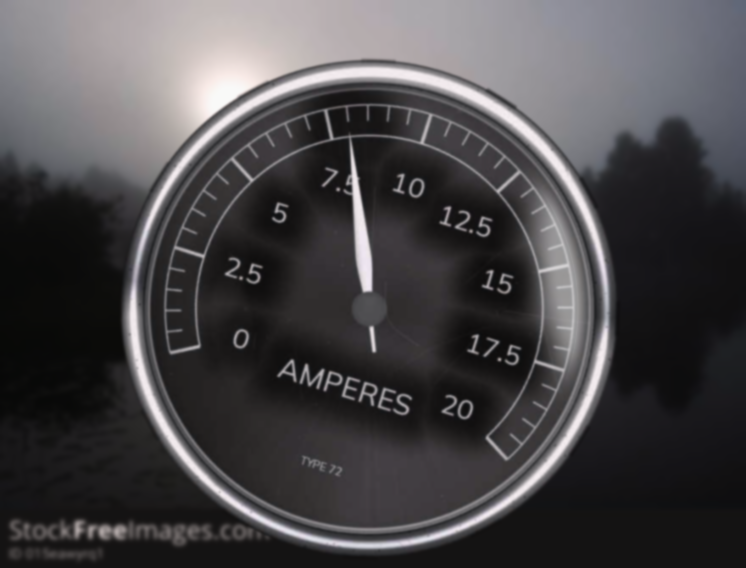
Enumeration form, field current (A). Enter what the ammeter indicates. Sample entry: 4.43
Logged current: 8
